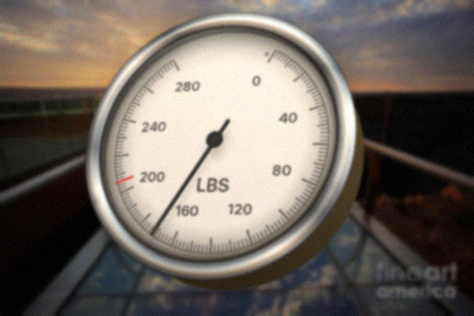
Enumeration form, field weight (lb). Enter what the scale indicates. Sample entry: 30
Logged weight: 170
